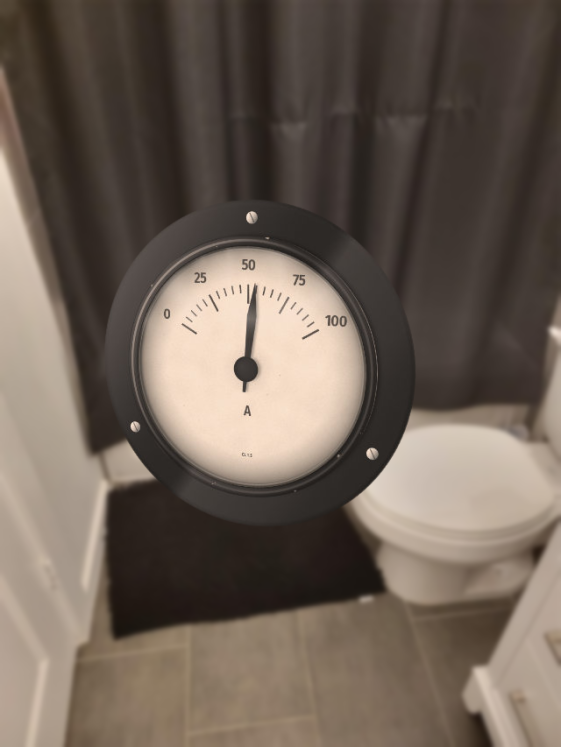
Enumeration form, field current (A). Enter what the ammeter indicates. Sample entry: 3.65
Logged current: 55
